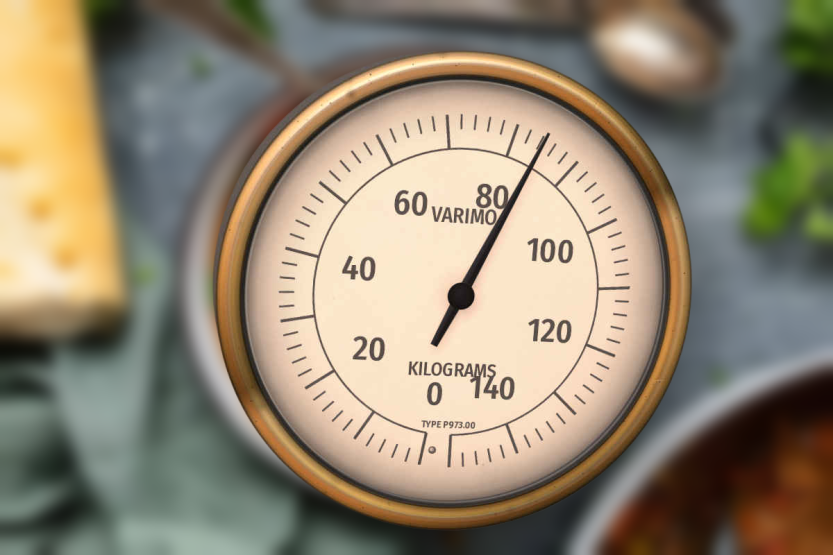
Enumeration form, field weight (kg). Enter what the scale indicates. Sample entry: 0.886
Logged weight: 84
